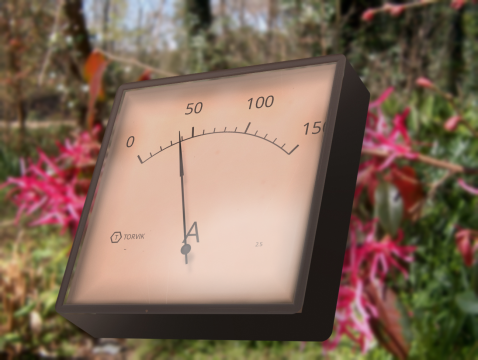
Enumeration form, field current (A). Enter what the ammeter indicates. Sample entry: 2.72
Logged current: 40
